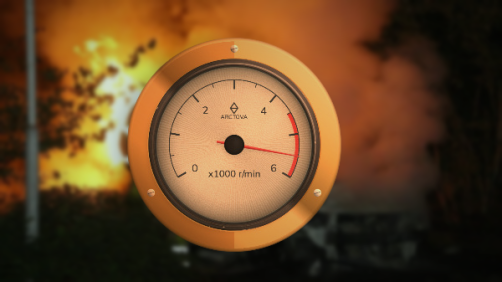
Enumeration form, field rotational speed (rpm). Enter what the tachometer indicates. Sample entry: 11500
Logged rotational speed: 5500
